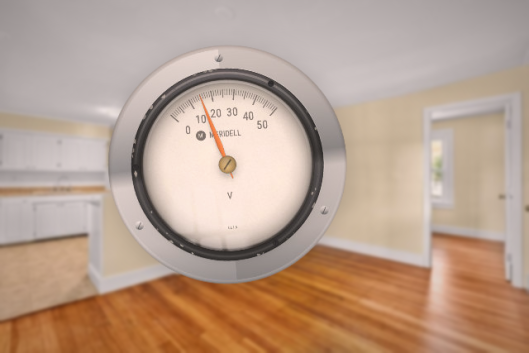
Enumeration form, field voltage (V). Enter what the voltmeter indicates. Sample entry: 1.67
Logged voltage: 15
